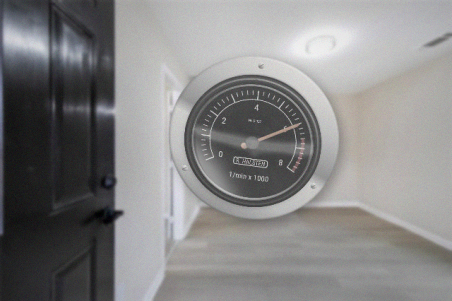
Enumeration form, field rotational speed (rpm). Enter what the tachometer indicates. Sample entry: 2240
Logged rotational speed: 6000
